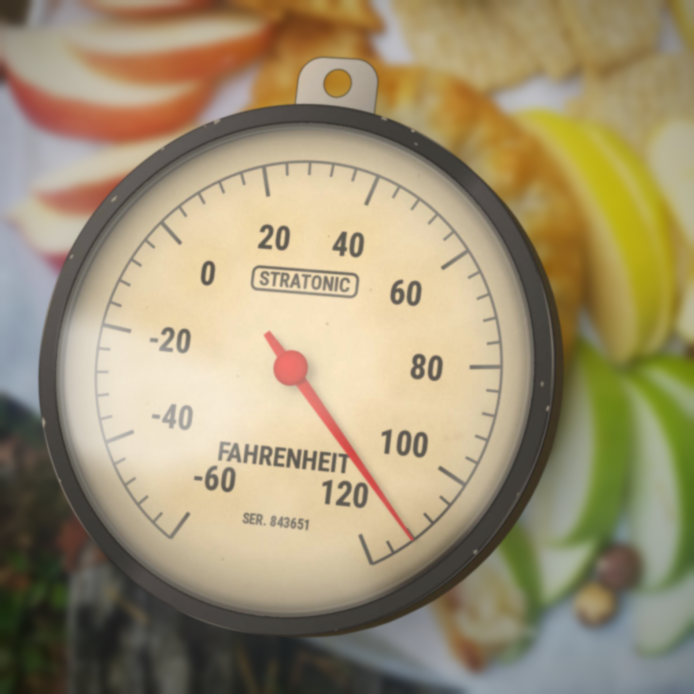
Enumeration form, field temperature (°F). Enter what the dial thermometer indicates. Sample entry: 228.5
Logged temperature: 112
